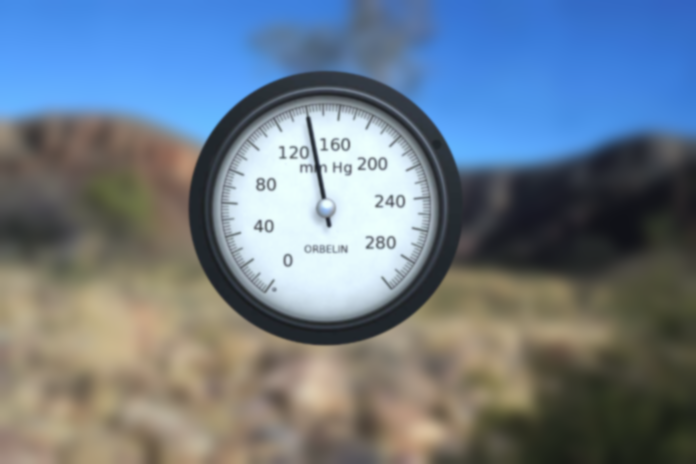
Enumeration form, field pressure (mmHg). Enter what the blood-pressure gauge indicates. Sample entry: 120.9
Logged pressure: 140
